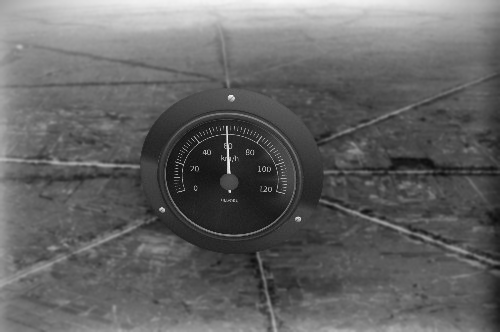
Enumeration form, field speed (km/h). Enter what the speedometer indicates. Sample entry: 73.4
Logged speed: 60
